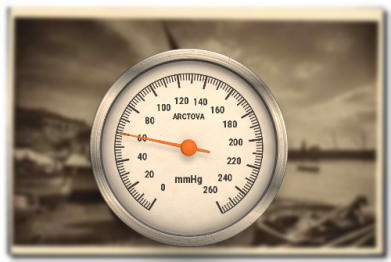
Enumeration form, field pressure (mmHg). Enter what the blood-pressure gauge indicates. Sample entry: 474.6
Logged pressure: 60
